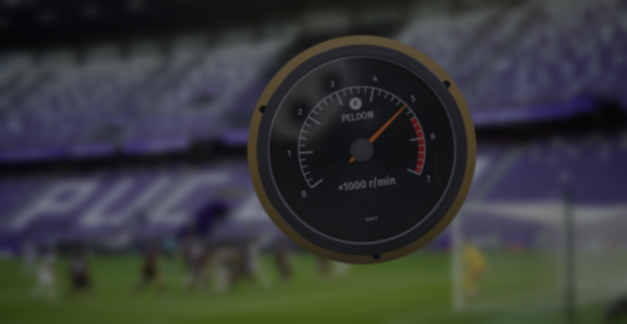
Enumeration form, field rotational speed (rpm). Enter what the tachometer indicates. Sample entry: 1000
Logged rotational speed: 5000
